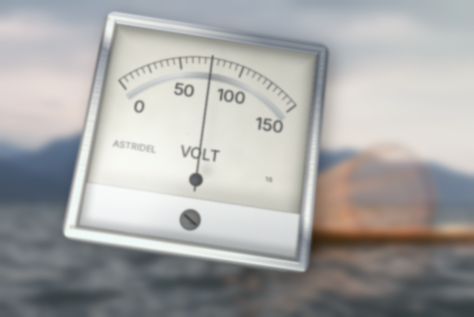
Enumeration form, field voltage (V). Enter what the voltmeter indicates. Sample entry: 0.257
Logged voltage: 75
